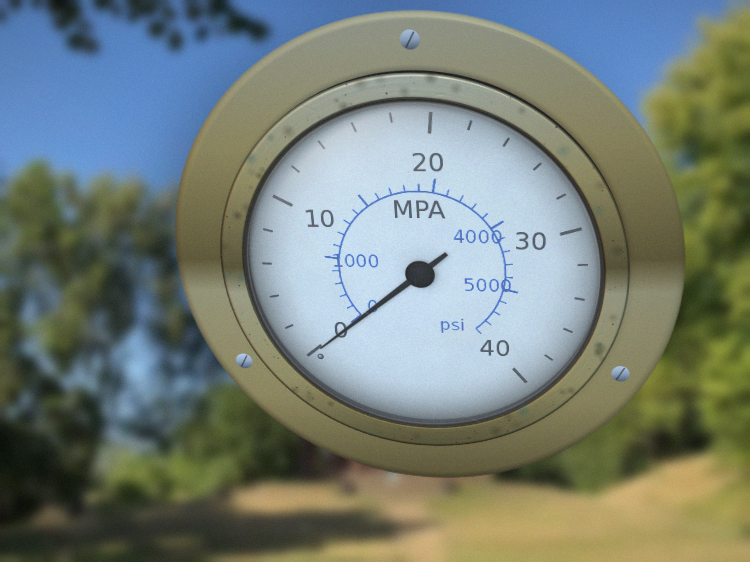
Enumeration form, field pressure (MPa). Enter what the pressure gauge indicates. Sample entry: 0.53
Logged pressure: 0
